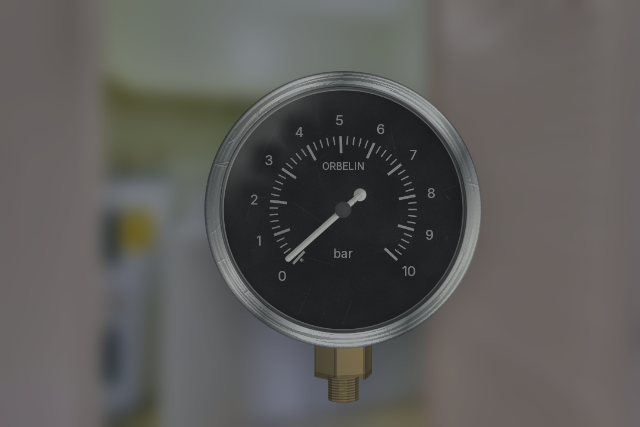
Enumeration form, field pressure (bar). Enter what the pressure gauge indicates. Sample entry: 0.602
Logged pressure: 0.2
